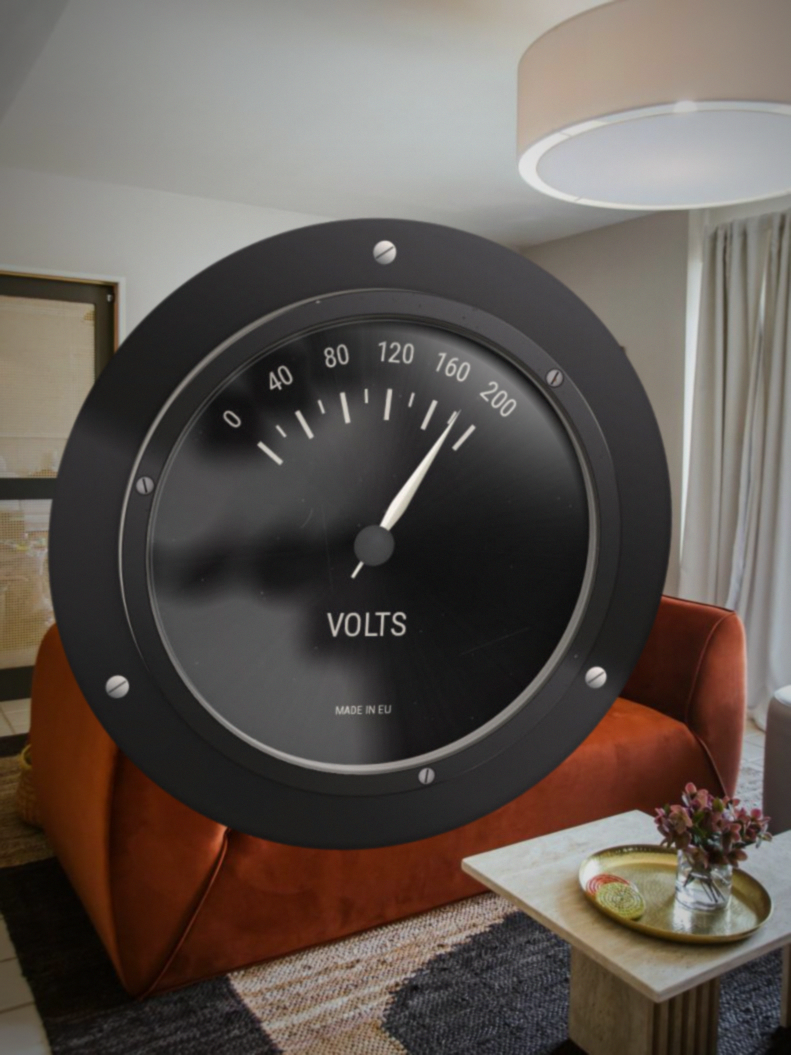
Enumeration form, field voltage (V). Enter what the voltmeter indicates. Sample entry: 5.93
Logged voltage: 180
